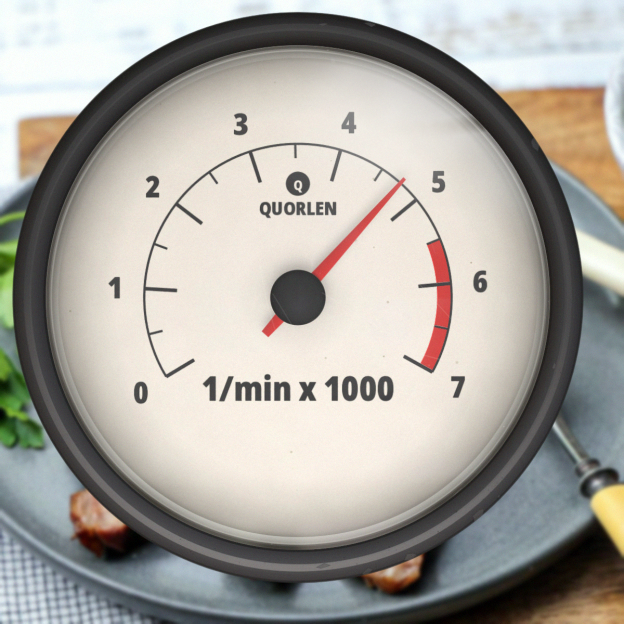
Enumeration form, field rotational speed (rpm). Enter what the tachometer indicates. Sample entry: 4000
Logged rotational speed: 4750
